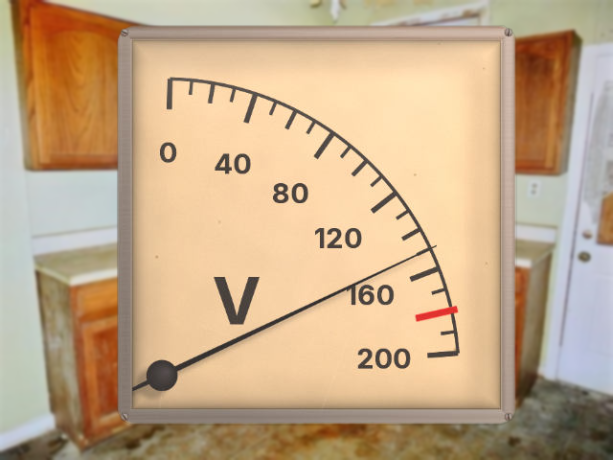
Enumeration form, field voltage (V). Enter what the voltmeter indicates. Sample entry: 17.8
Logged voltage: 150
